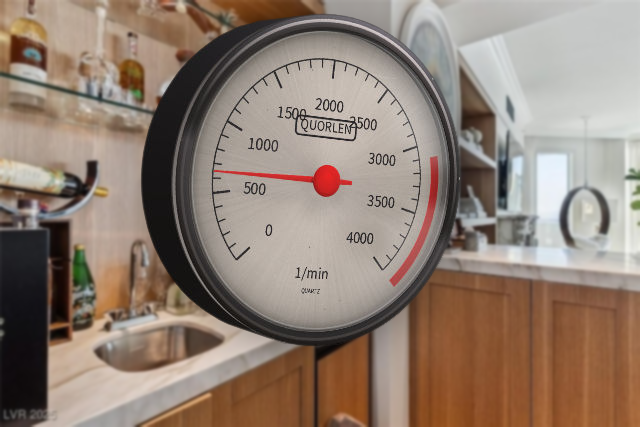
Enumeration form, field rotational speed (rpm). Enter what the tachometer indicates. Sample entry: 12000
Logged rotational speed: 650
